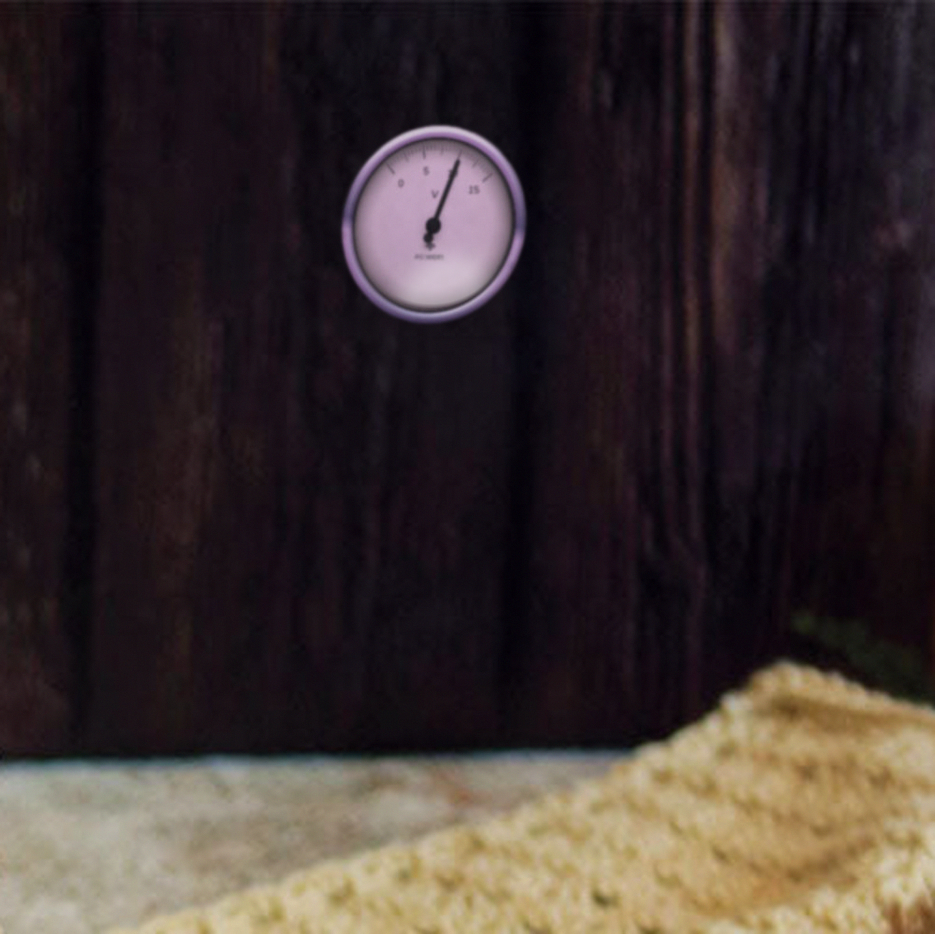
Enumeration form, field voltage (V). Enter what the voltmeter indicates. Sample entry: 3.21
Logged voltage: 10
